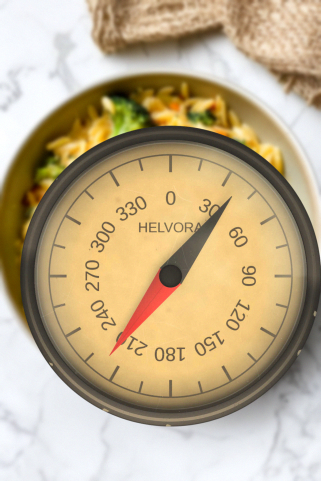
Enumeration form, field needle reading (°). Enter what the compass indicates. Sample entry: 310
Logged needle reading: 217.5
